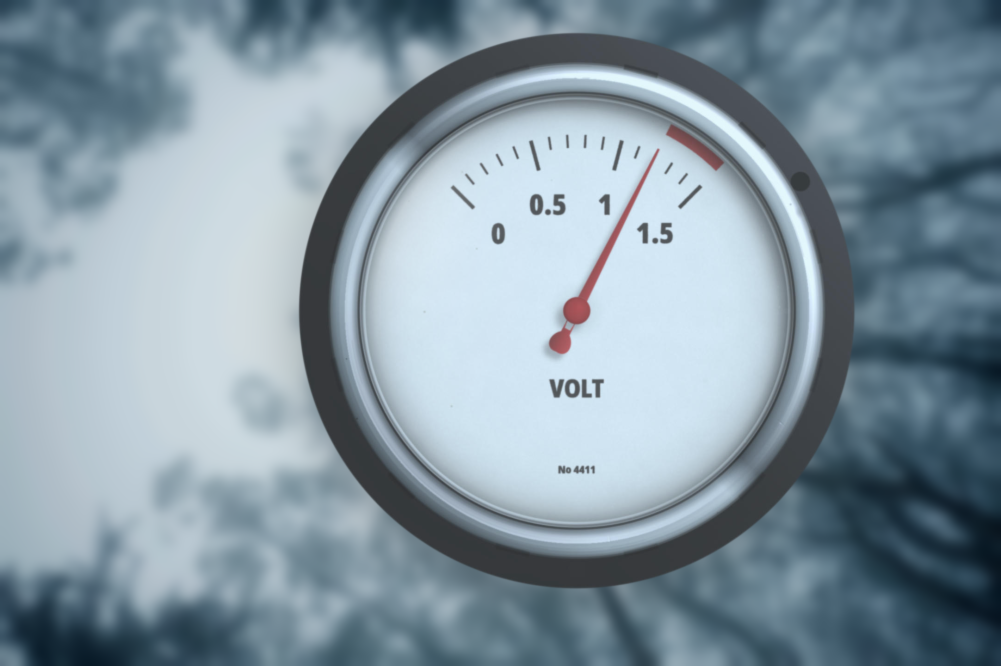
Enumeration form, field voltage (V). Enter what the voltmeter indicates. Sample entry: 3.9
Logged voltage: 1.2
